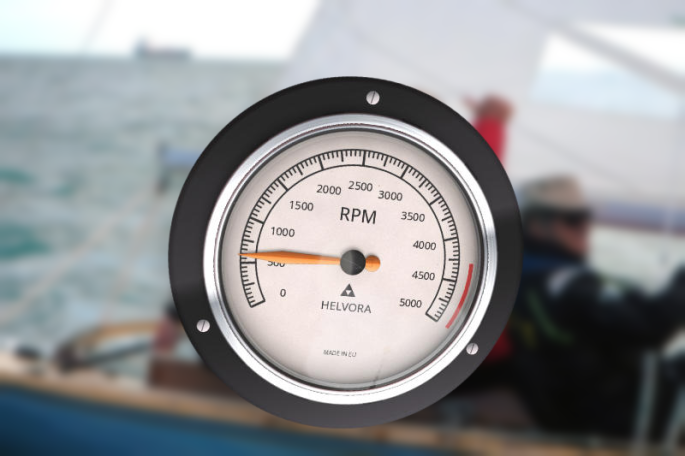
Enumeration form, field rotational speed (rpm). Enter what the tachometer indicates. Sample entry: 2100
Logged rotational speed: 600
